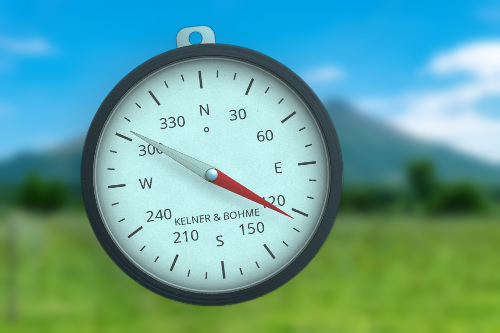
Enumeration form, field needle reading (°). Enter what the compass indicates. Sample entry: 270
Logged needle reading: 125
